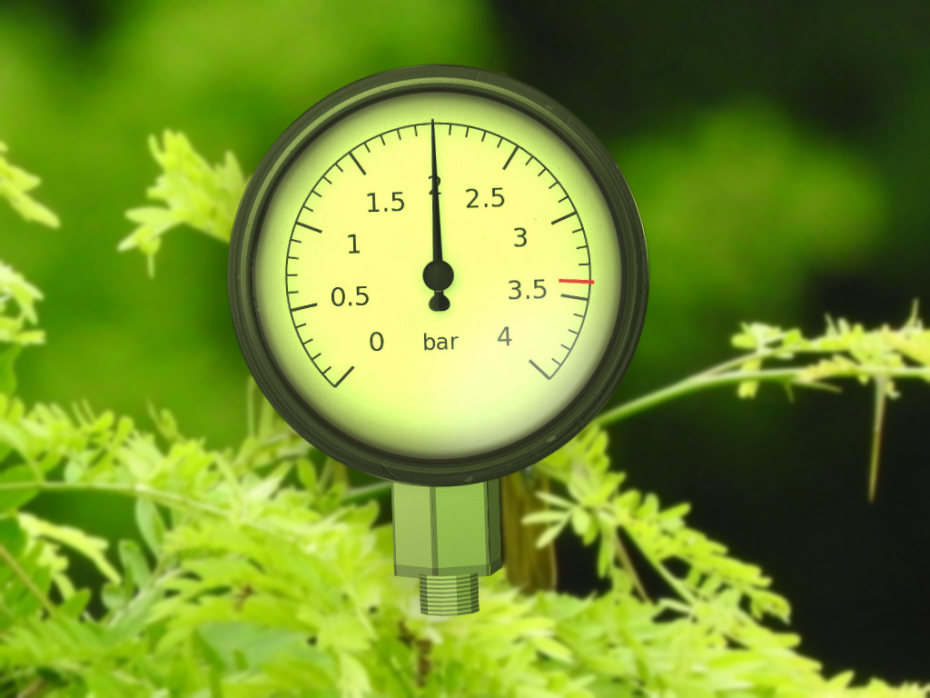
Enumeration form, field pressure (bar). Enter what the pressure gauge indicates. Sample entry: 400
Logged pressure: 2
